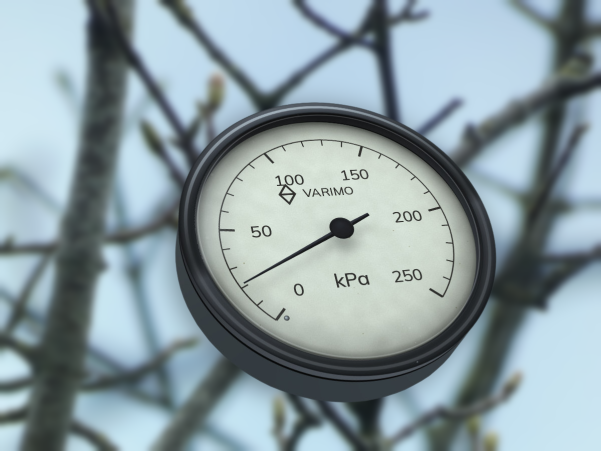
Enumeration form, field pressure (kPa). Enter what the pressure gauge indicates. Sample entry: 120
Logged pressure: 20
